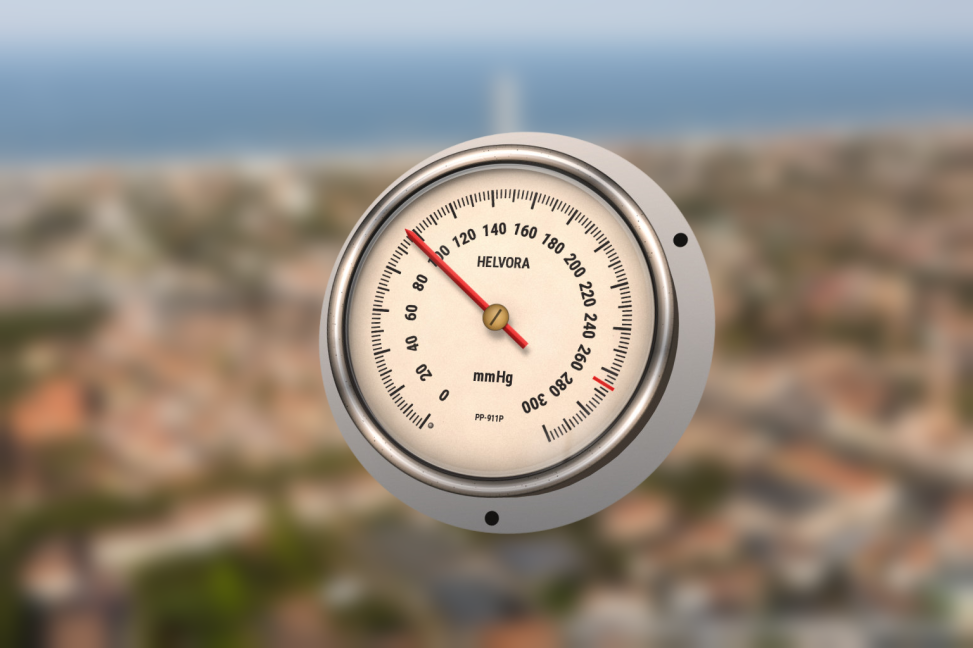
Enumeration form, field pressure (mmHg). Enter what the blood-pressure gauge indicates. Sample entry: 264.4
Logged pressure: 98
